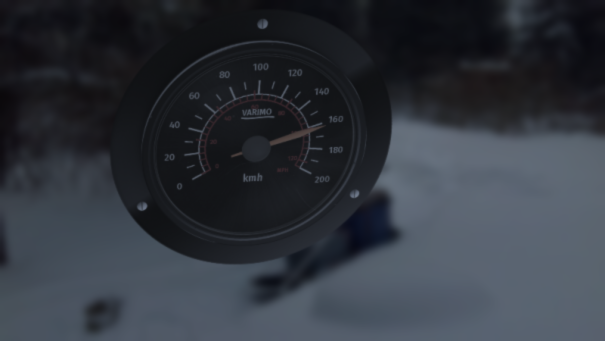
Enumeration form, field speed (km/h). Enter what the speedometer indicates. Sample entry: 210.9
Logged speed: 160
